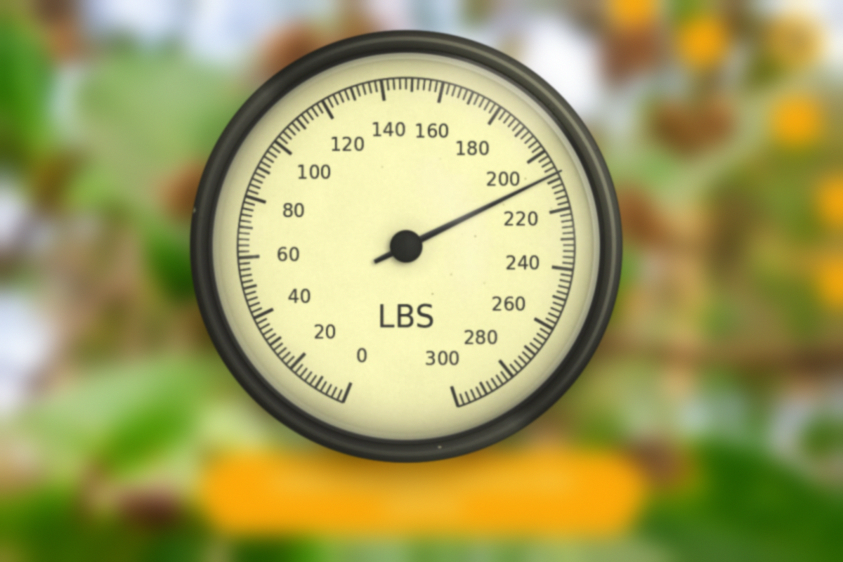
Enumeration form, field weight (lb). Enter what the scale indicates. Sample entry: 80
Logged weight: 208
